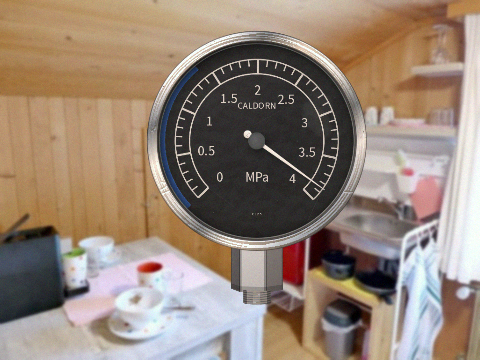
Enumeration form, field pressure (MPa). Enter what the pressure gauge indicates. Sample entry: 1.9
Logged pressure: 3.85
